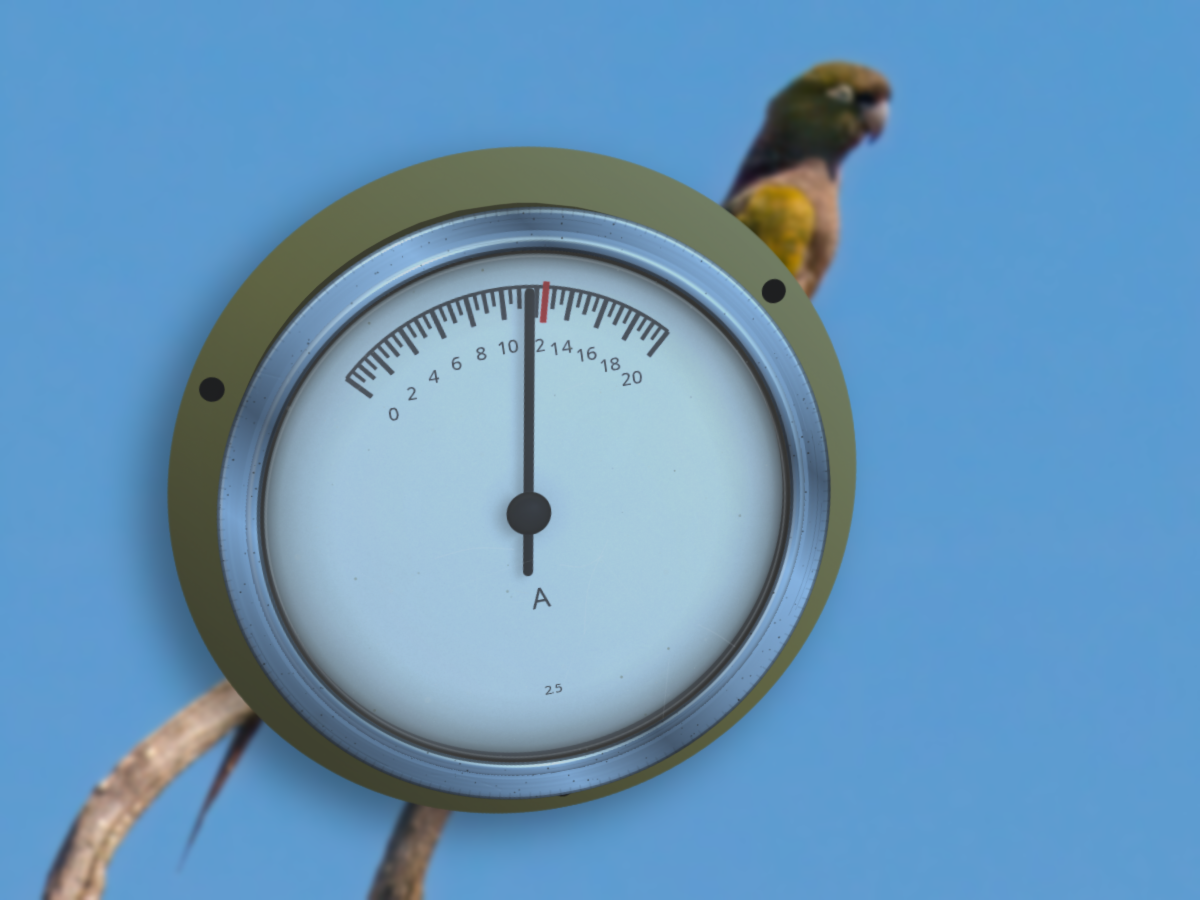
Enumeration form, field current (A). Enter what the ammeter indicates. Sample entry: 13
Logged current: 11.5
